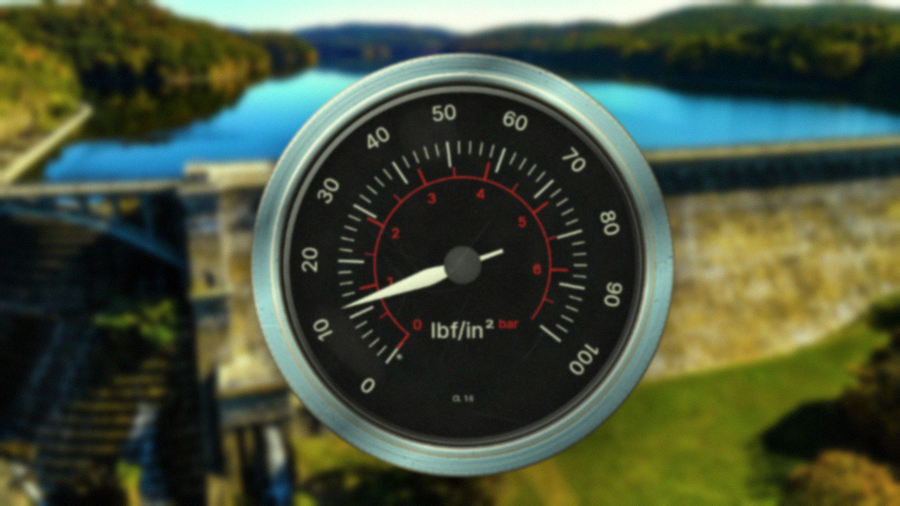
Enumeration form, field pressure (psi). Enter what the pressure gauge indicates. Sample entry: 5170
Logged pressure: 12
